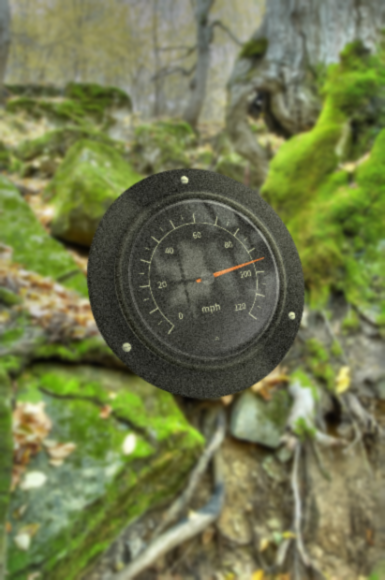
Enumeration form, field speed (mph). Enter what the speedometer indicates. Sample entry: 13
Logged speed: 95
